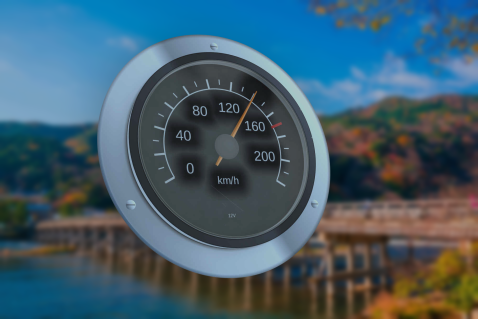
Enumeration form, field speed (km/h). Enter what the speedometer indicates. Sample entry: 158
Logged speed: 140
